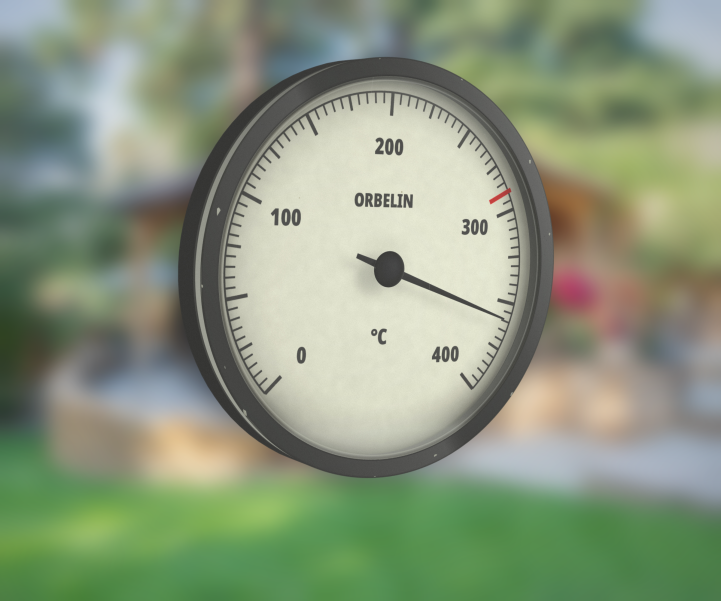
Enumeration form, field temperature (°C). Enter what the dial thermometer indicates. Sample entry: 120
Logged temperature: 360
